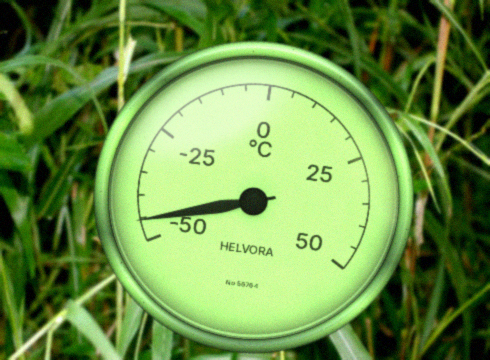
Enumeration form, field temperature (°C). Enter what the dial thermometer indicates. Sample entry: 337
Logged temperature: -45
